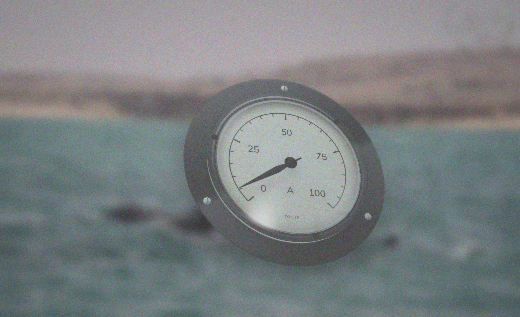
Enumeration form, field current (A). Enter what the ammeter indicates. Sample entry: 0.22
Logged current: 5
